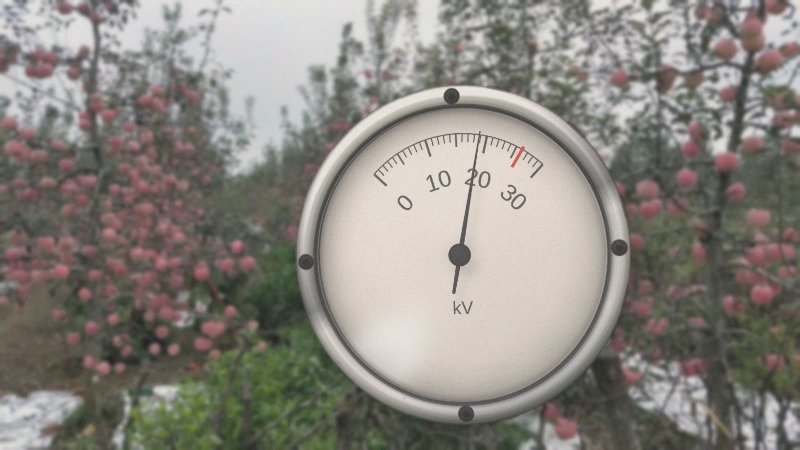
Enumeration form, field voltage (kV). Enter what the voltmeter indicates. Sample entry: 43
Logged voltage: 19
